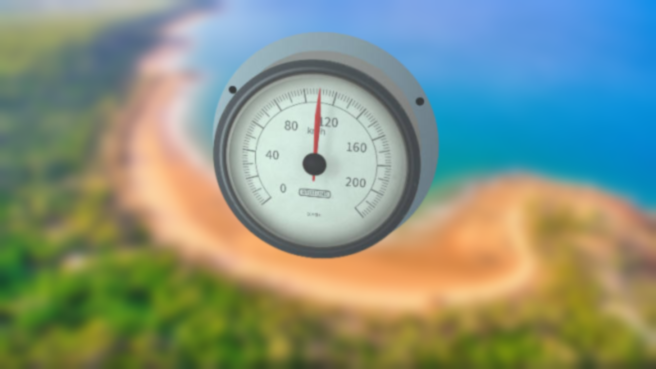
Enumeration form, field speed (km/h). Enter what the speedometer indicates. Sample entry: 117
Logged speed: 110
